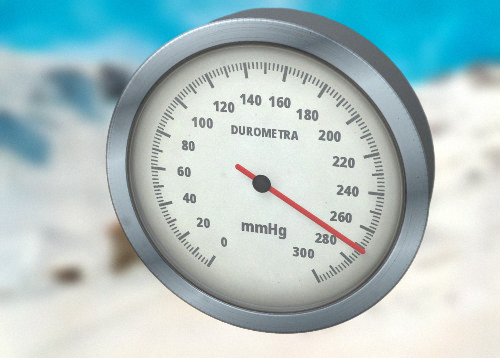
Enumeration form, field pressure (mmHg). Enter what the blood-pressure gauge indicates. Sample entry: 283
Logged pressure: 270
